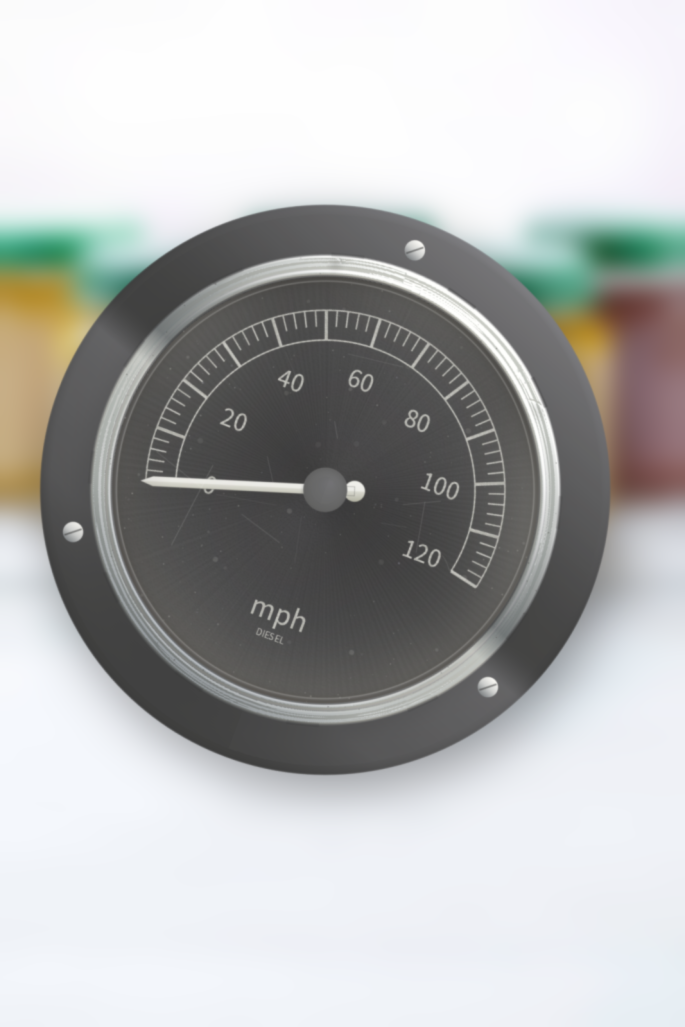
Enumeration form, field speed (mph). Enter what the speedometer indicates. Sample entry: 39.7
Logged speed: 0
